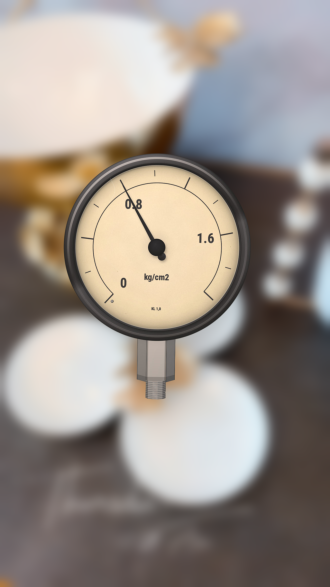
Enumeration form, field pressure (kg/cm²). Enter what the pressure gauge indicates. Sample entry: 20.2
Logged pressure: 0.8
